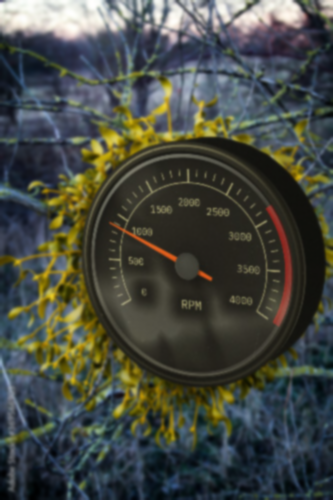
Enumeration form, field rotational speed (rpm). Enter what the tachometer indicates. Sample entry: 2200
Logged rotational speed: 900
